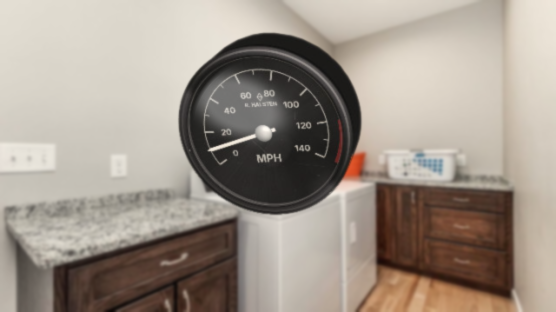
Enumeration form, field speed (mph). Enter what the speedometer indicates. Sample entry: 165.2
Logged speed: 10
